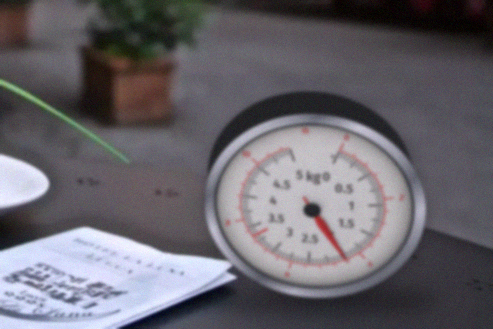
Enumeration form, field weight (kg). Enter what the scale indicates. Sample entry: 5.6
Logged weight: 2
